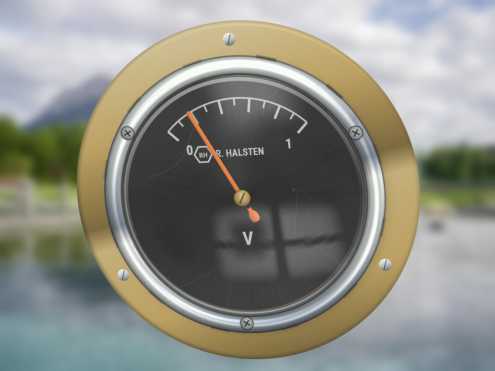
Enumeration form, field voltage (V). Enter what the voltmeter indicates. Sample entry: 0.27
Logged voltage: 0.2
